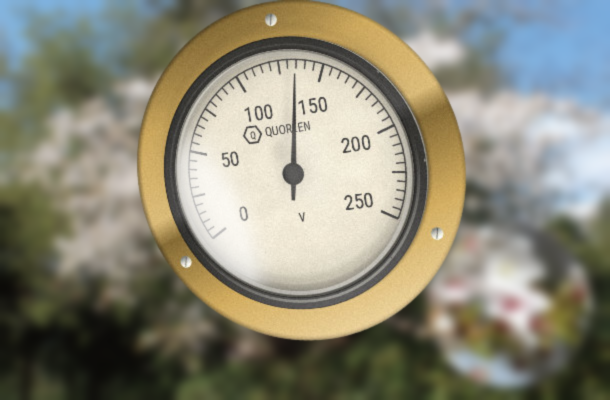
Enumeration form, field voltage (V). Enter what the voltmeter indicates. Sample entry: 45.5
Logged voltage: 135
